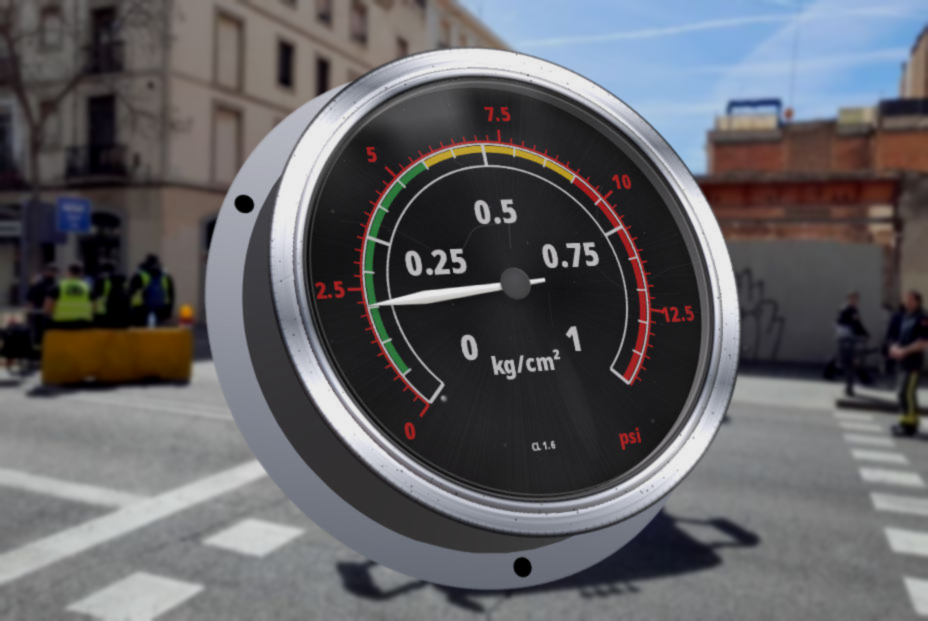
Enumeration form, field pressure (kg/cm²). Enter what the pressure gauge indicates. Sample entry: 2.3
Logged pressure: 0.15
